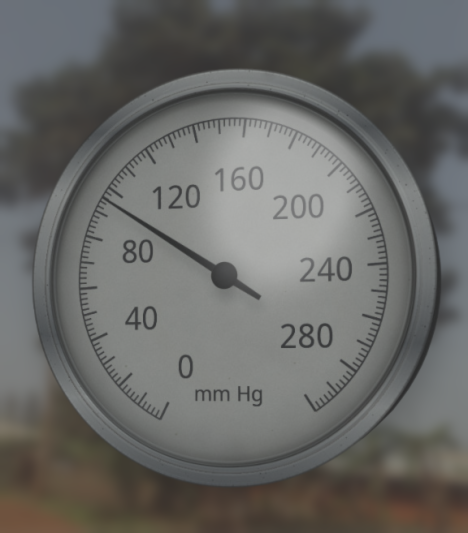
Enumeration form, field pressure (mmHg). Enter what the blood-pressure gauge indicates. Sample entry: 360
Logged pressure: 96
